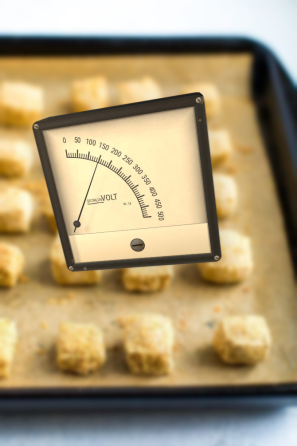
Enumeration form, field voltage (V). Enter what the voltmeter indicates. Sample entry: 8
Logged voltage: 150
